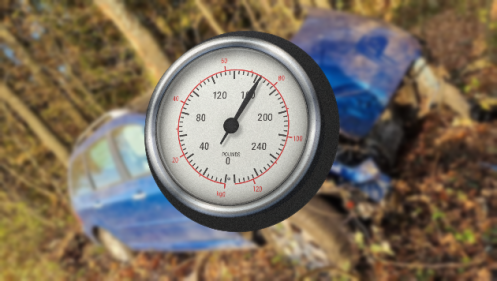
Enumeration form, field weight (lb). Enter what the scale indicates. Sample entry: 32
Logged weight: 164
